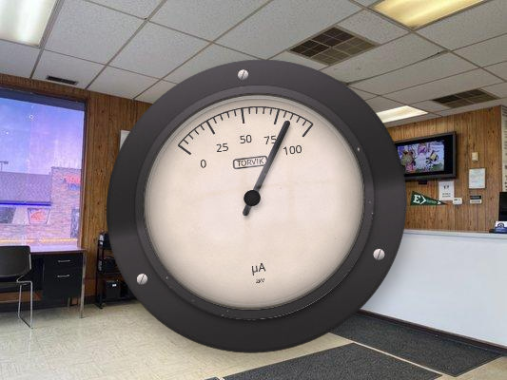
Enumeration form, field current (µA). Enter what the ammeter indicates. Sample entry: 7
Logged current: 85
